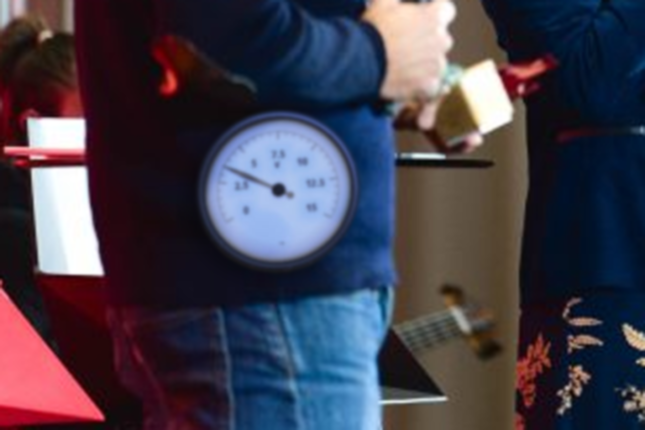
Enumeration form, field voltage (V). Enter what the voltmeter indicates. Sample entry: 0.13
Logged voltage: 3.5
